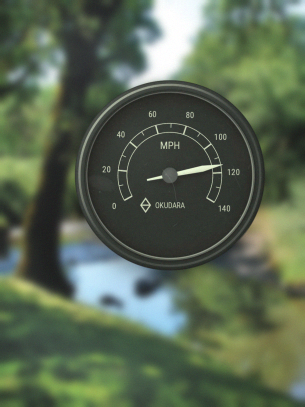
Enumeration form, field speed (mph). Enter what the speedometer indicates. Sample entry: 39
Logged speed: 115
